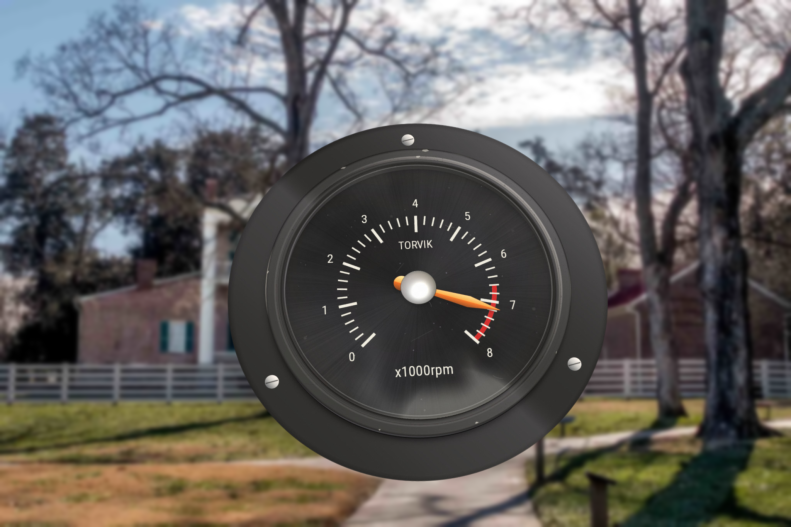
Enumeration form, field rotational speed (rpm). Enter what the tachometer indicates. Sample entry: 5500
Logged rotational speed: 7200
